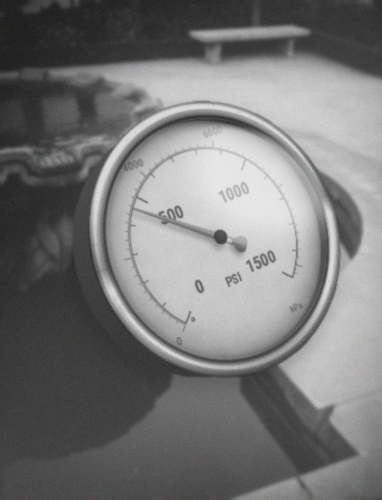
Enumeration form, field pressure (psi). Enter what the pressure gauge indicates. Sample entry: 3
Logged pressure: 450
